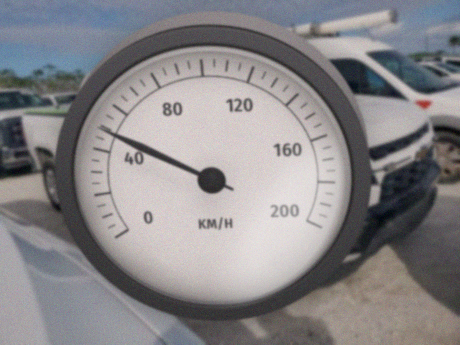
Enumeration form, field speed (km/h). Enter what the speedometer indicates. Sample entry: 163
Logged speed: 50
